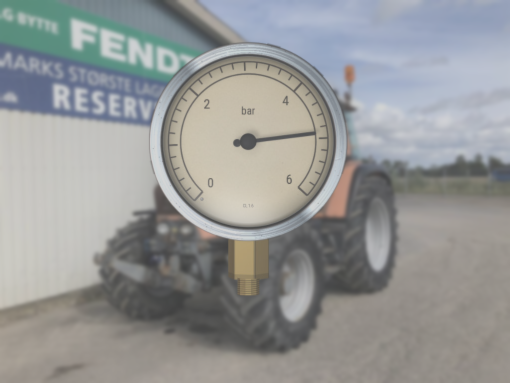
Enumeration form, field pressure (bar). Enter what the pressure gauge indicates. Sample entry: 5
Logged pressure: 4.9
